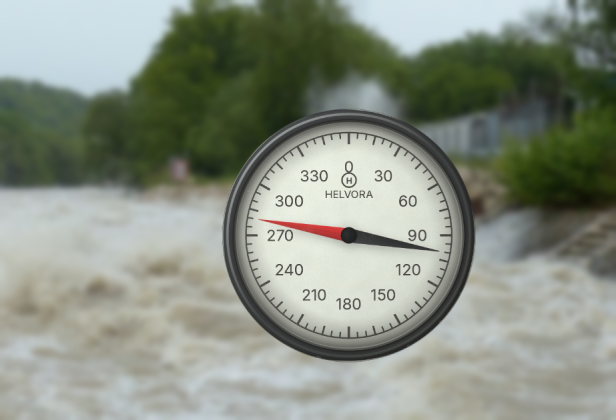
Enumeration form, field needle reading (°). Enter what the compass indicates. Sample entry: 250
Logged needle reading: 280
